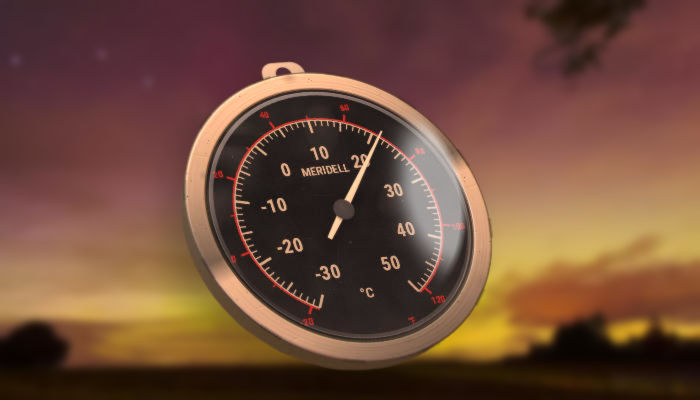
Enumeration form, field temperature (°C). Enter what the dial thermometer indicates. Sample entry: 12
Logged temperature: 21
